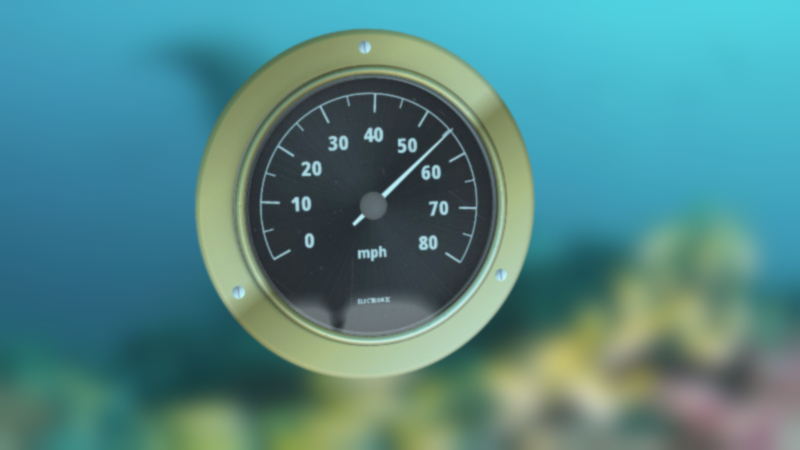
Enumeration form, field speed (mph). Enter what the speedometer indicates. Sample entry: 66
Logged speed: 55
